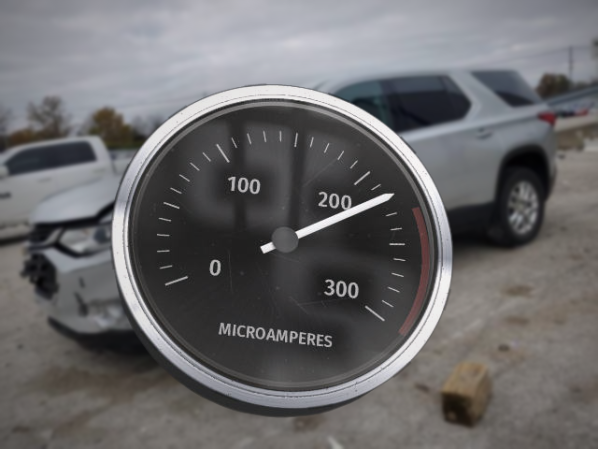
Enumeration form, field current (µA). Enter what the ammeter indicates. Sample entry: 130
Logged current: 220
